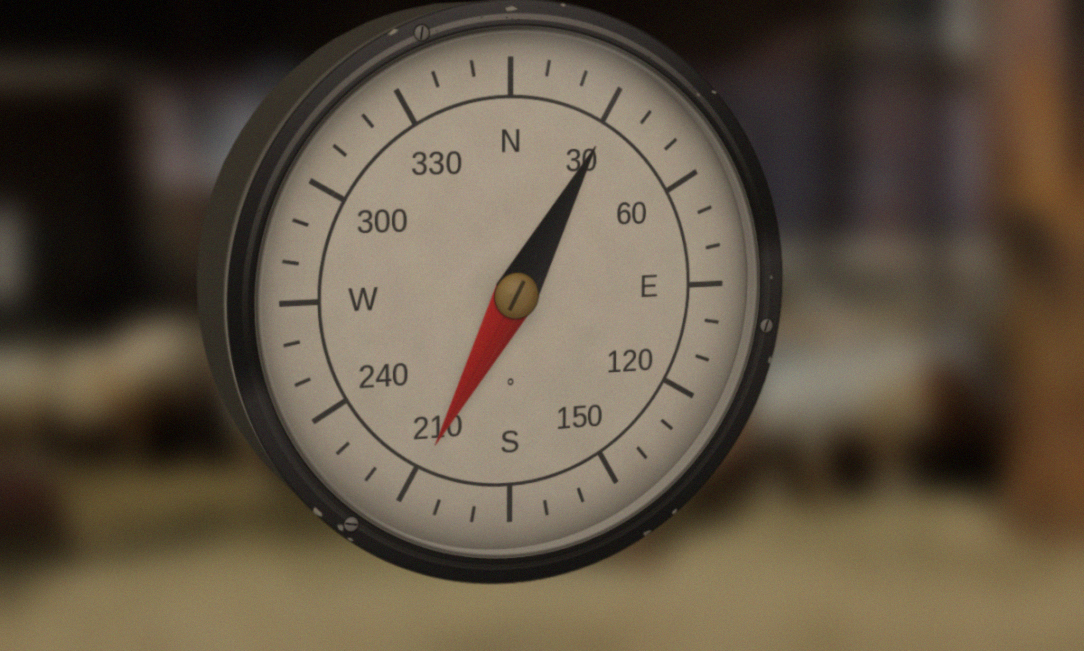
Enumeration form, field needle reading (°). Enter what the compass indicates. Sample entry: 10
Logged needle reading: 210
